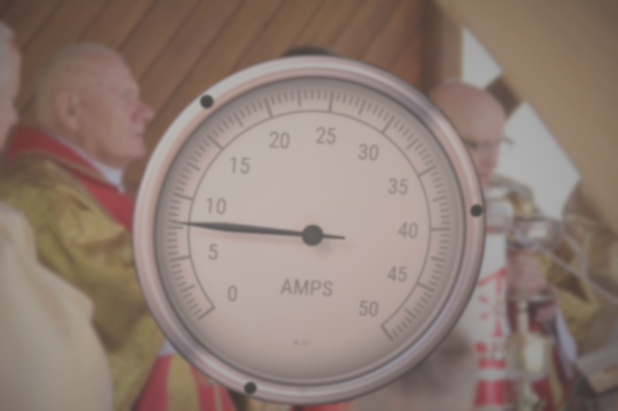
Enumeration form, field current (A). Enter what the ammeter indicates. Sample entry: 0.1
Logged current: 8
